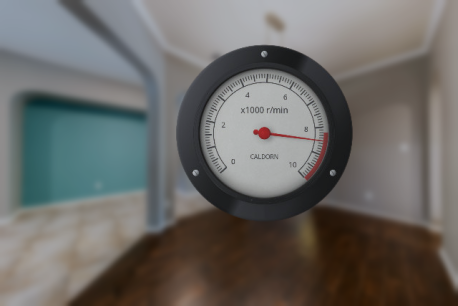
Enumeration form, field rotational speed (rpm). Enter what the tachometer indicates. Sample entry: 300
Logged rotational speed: 8500
